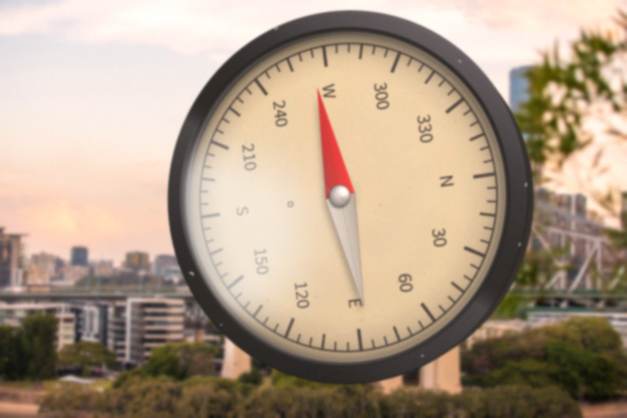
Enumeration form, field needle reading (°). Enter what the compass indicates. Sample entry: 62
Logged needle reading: 265
